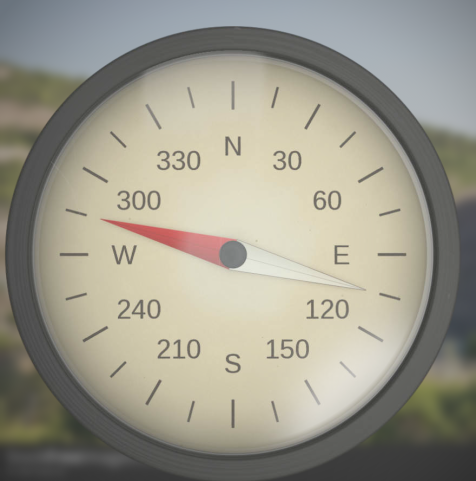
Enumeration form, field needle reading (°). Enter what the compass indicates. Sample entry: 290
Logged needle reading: 285
